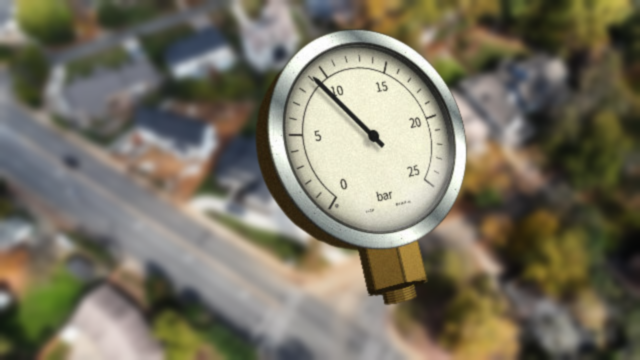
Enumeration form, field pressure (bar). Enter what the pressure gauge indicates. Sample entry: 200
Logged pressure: 9
